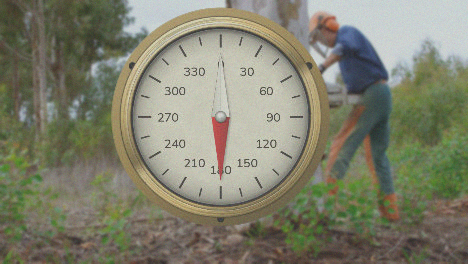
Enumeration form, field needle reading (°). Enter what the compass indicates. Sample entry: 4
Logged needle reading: 180
